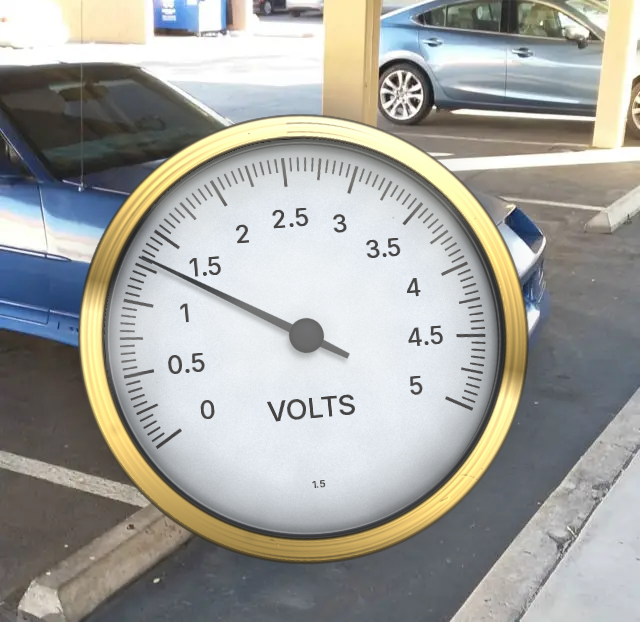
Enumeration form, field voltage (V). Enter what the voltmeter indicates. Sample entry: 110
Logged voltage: 1.3
